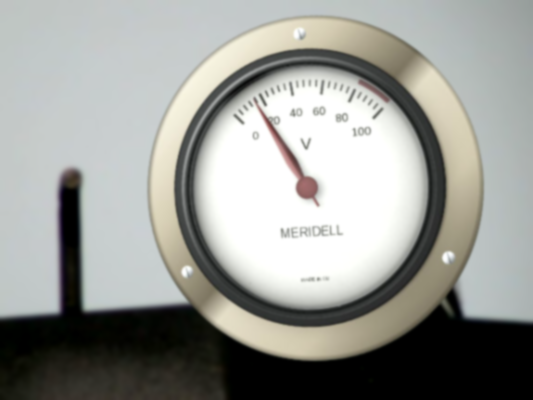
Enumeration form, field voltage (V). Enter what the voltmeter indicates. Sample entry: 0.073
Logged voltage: 16
